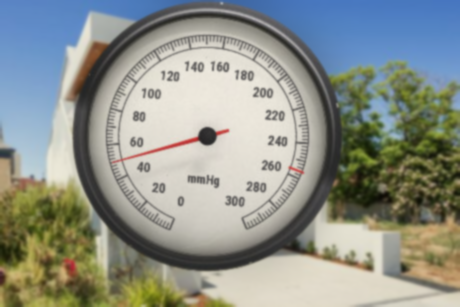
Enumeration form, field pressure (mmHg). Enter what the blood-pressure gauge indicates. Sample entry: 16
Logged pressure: 50
